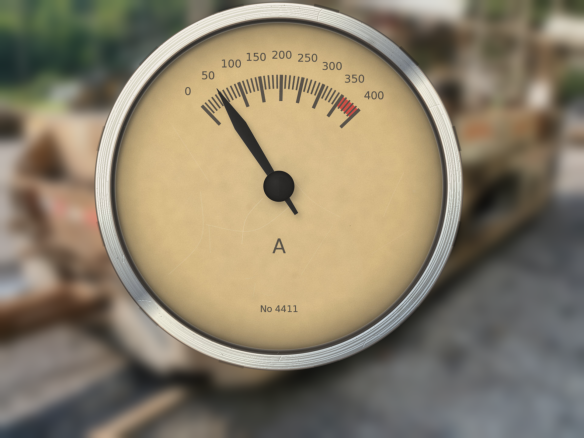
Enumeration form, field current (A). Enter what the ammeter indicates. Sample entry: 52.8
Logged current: 50
